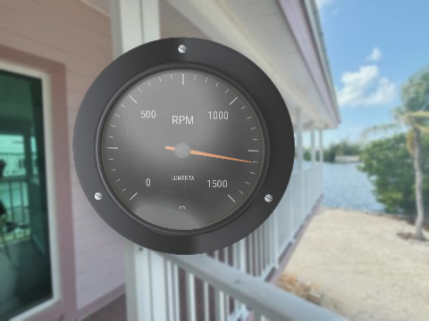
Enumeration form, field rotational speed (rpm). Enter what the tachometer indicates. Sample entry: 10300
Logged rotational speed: 1300
